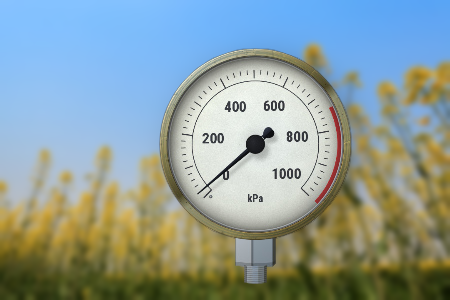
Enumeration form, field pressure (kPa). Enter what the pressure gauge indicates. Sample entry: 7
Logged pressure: 20
